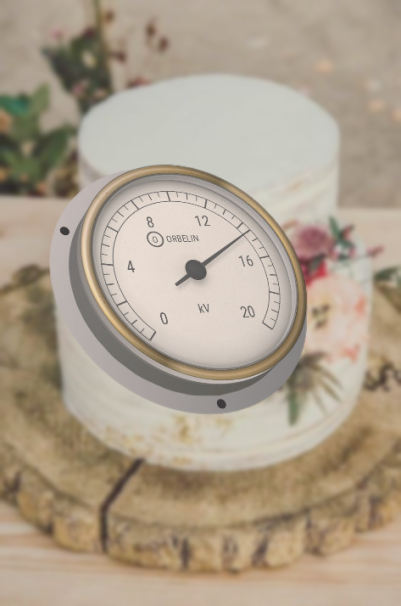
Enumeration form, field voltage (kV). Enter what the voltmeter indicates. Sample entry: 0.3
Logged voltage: 14.5
